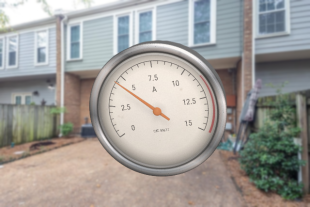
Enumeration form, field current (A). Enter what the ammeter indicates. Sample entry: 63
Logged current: 4.5
